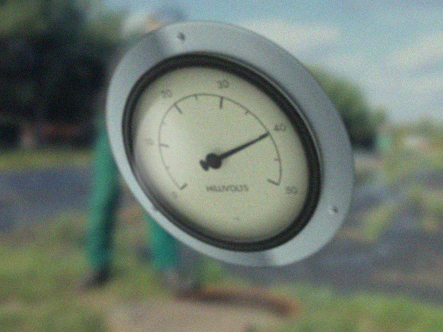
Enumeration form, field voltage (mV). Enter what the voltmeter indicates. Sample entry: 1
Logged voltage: 40
